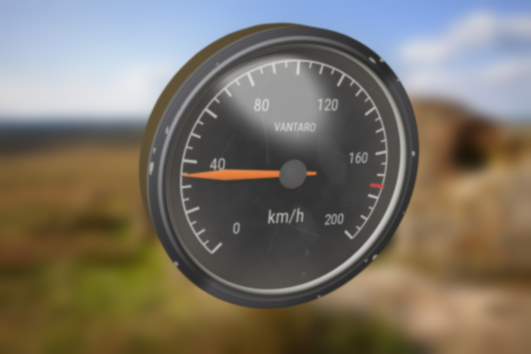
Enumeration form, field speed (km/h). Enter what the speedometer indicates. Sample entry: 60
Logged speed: 35
